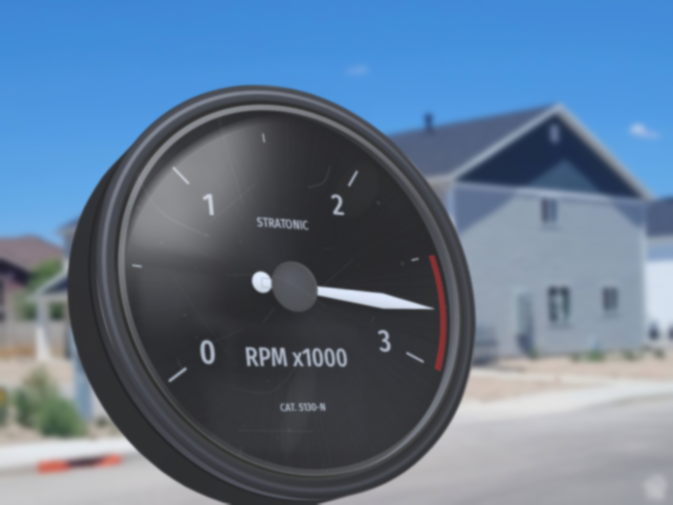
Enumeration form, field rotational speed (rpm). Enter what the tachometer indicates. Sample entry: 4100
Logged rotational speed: 2750
